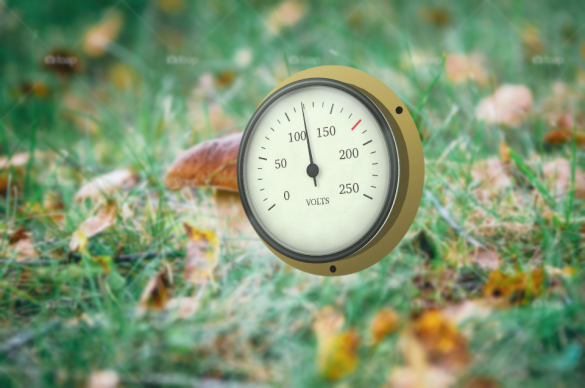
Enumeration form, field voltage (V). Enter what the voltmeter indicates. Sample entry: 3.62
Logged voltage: 120
